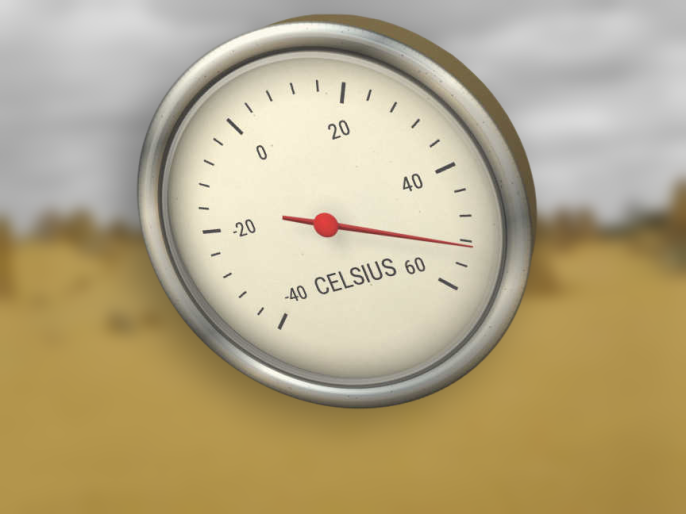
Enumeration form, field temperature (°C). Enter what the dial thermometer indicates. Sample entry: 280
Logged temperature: 52
